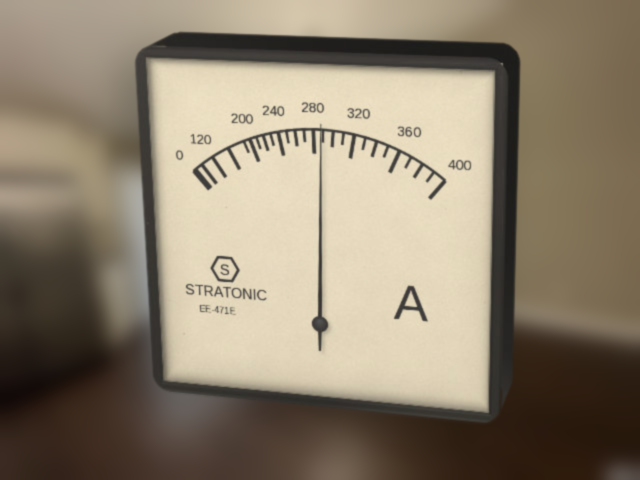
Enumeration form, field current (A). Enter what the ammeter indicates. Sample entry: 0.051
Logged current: 290
